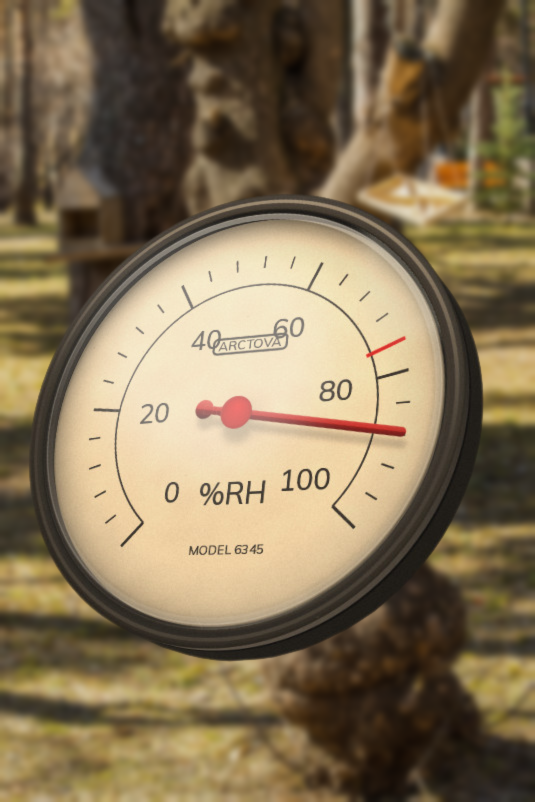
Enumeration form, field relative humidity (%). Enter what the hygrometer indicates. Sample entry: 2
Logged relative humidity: 88
